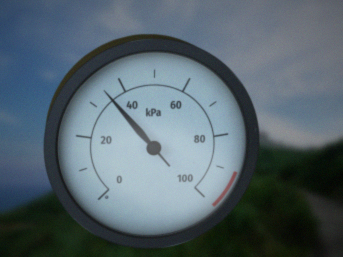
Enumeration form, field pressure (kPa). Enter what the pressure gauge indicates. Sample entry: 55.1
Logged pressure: 35
